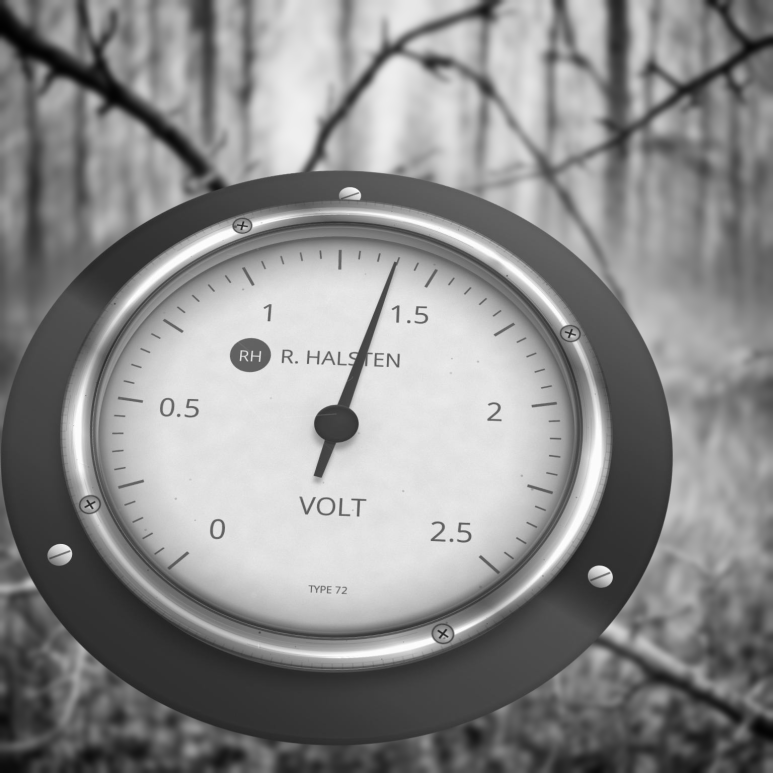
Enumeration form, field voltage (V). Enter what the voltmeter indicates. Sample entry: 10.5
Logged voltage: 1.4
